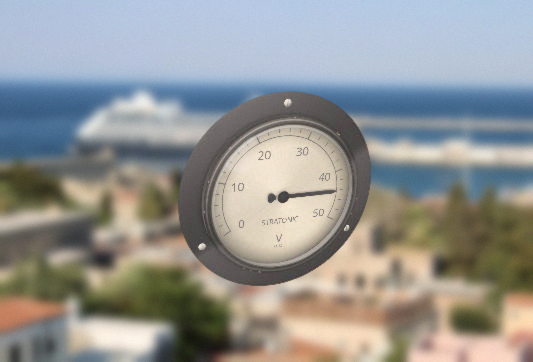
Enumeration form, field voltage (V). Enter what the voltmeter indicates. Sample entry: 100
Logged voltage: 44
